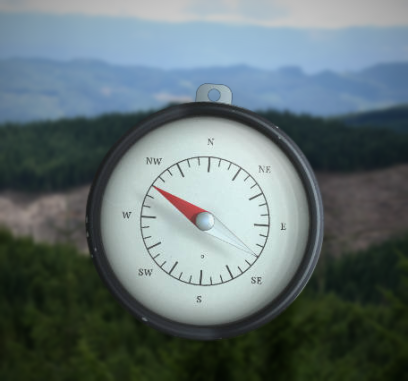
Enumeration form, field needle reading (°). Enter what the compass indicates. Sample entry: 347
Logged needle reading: 300
